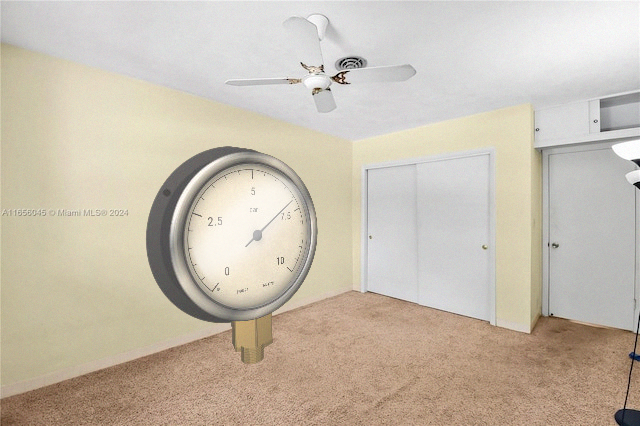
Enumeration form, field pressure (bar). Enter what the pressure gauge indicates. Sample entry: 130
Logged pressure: 7
